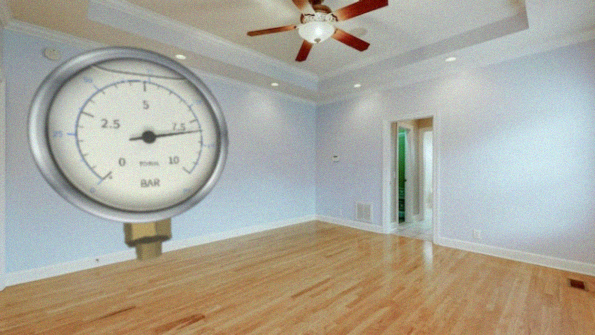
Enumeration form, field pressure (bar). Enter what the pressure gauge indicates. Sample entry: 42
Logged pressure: 8
